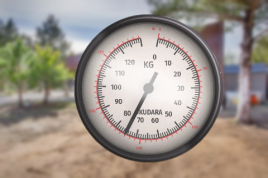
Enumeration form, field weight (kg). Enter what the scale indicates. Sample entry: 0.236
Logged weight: 75
